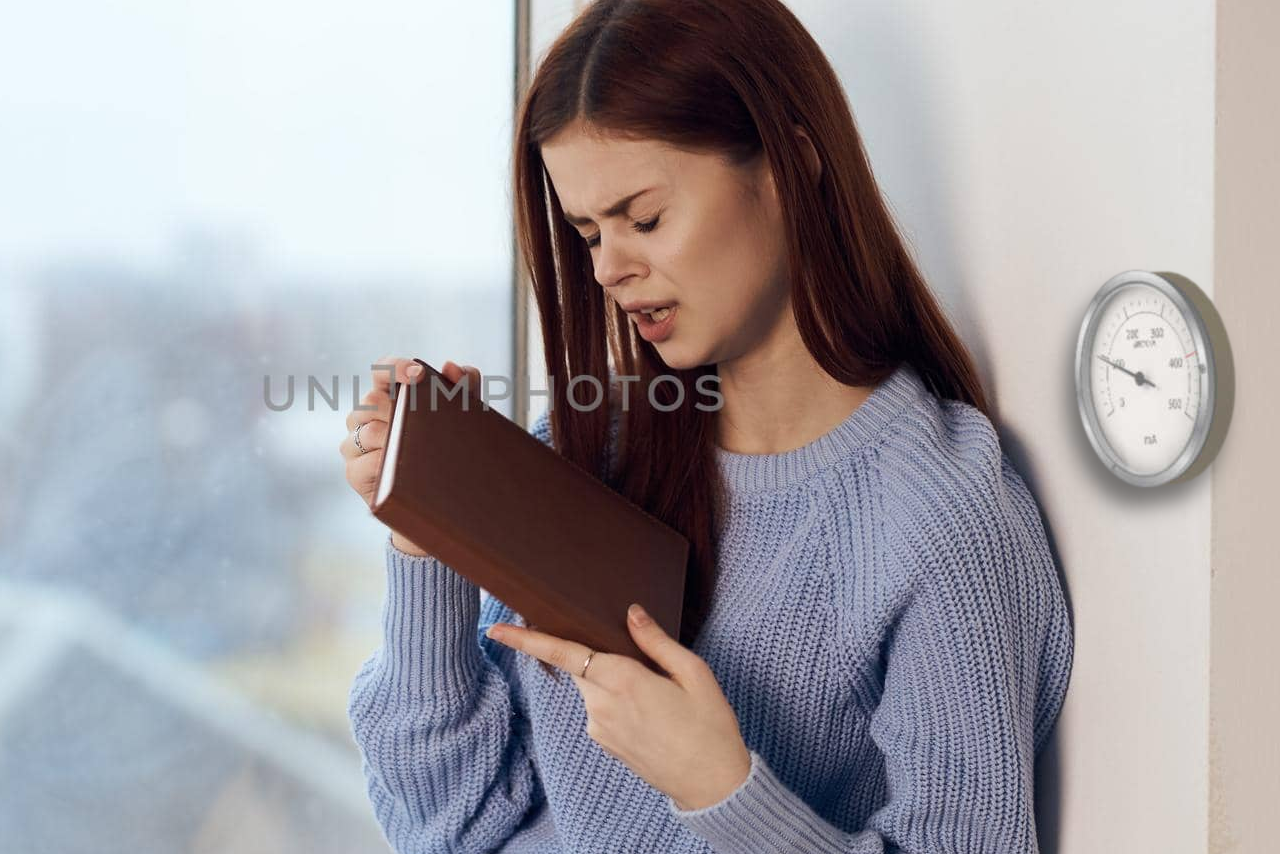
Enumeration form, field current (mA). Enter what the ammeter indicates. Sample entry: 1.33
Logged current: 100
